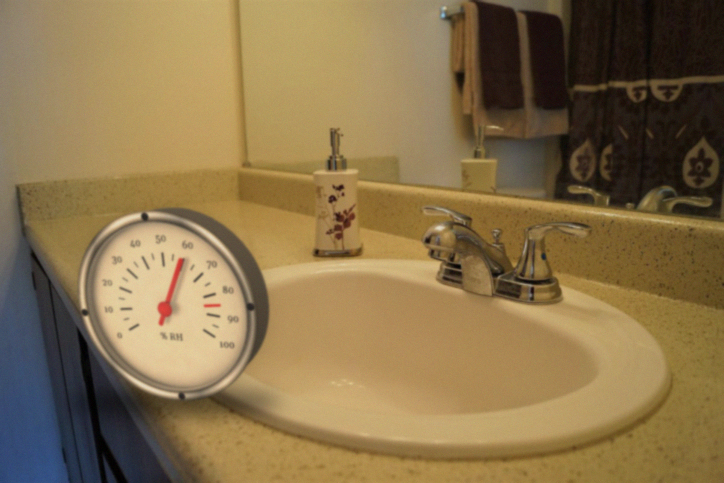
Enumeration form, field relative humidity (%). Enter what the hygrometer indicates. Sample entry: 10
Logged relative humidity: 60
